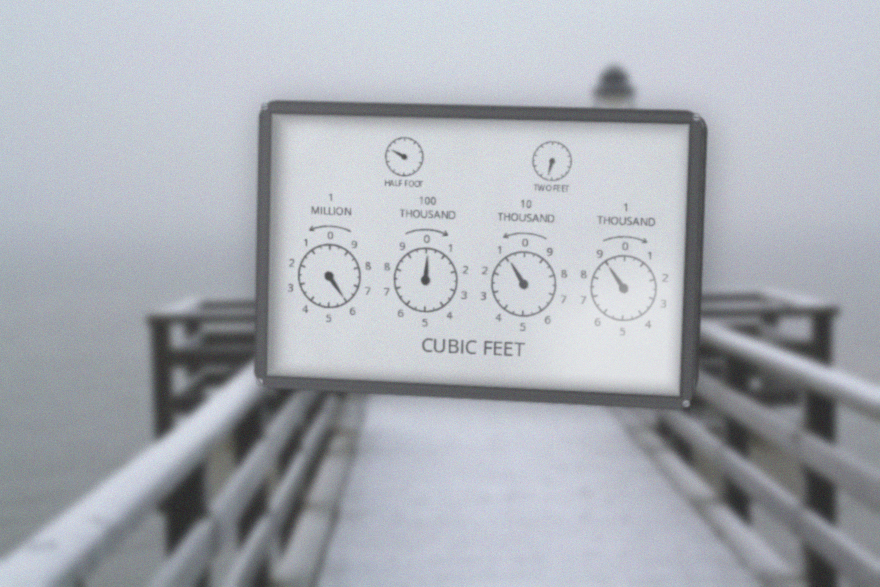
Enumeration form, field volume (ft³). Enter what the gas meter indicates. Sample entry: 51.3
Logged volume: 600900
